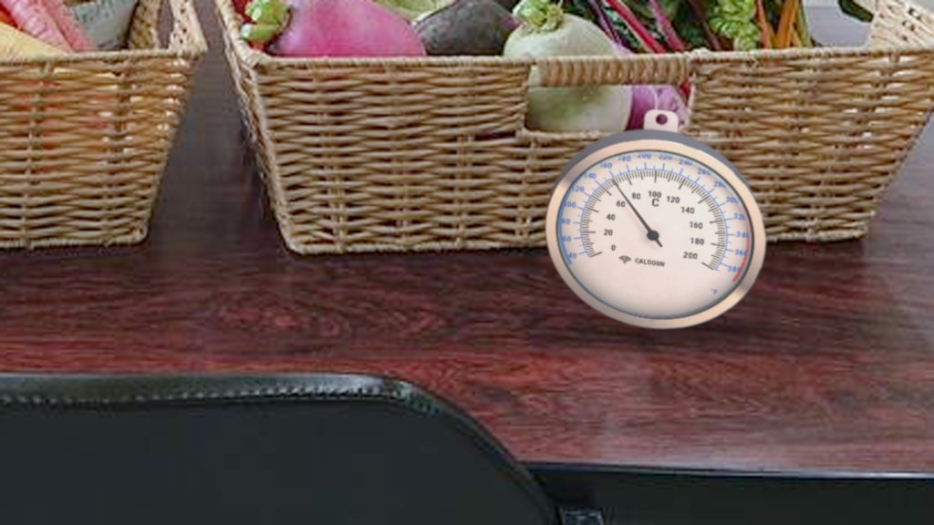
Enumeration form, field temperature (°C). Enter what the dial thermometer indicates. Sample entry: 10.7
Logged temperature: 70
